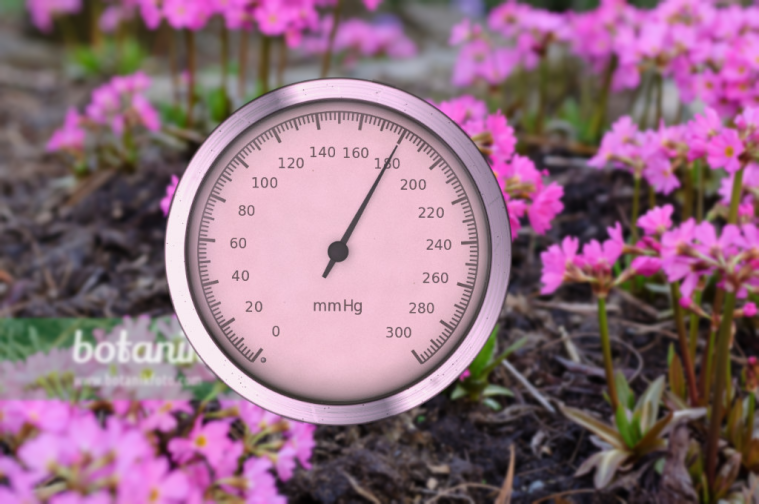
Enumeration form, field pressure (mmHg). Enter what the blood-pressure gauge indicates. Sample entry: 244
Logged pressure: 180
